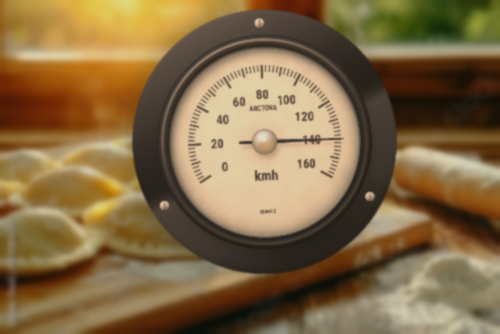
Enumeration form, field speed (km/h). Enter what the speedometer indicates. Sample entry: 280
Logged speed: 140
